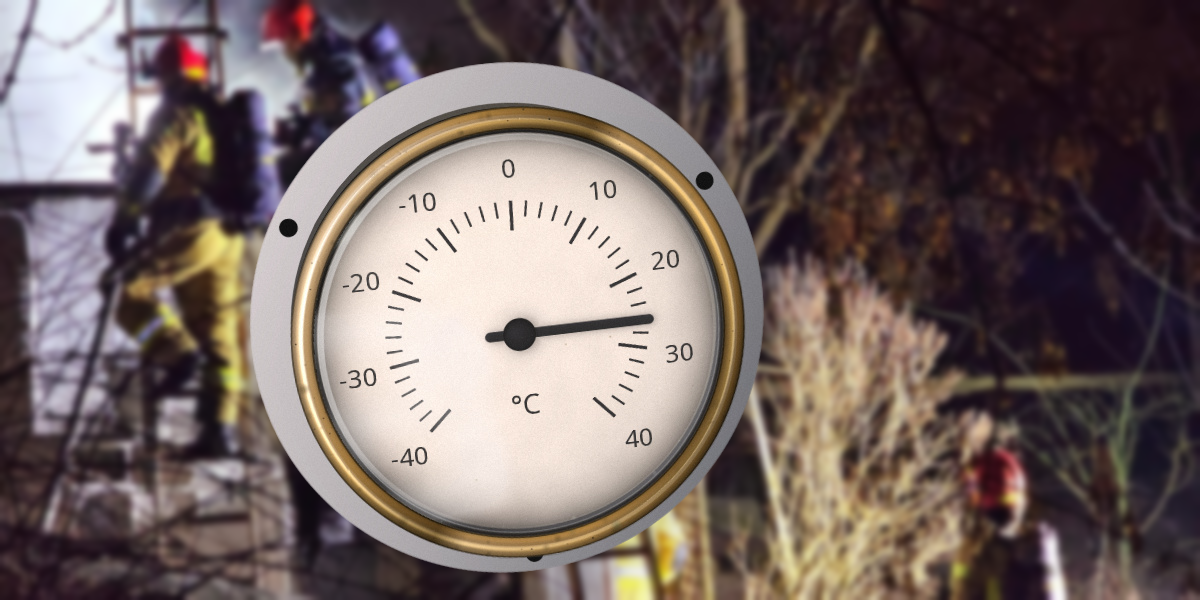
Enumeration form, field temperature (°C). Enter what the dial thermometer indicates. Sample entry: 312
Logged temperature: 26
